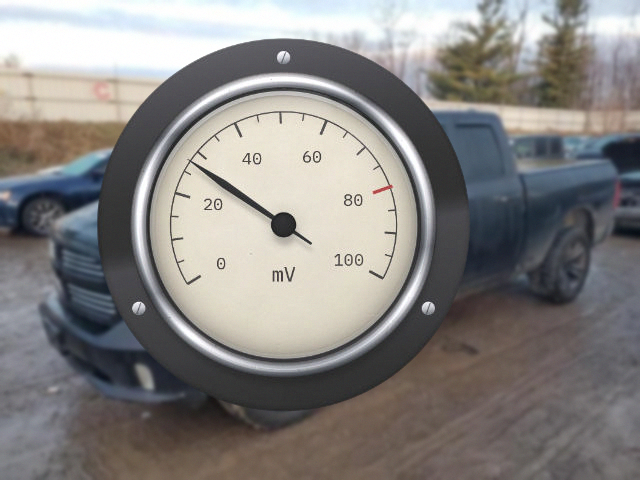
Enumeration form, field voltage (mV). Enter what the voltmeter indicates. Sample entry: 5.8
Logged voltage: 27.5
